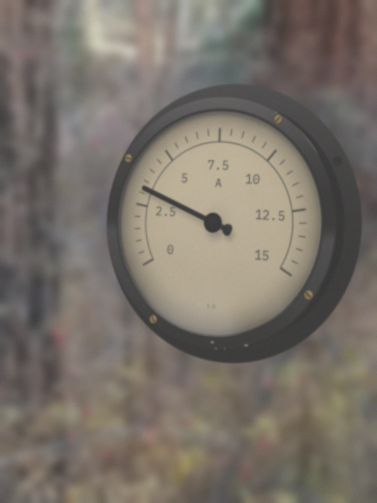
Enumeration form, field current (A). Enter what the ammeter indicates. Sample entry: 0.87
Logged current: 3.25
